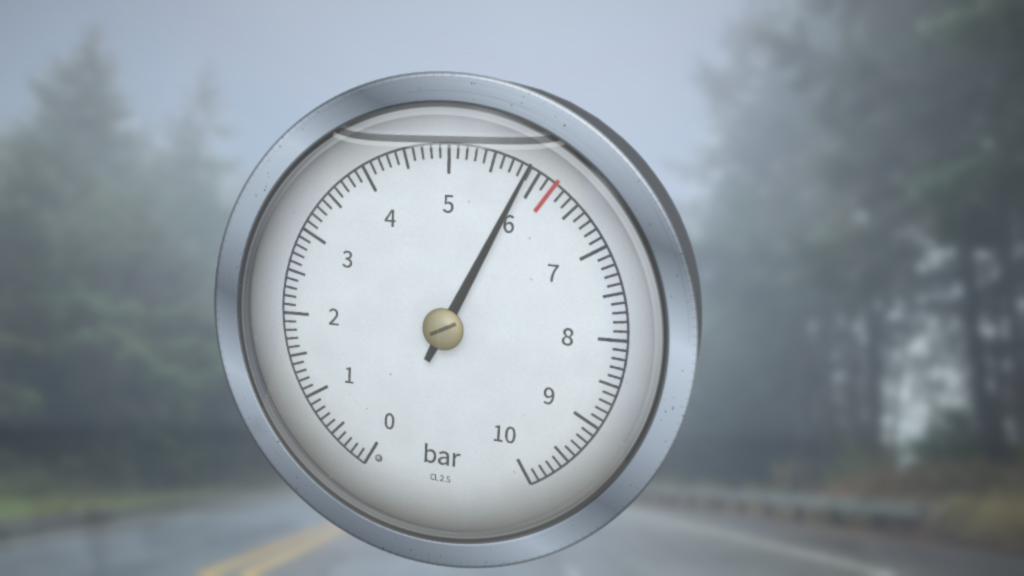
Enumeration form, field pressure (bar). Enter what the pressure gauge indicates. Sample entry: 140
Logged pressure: 5.9
